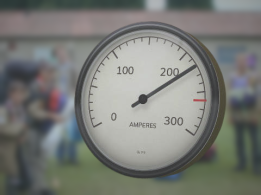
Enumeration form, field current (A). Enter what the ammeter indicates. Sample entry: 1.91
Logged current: 220
